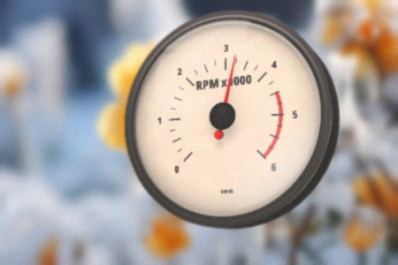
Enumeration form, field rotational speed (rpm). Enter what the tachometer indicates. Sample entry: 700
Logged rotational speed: 3250
